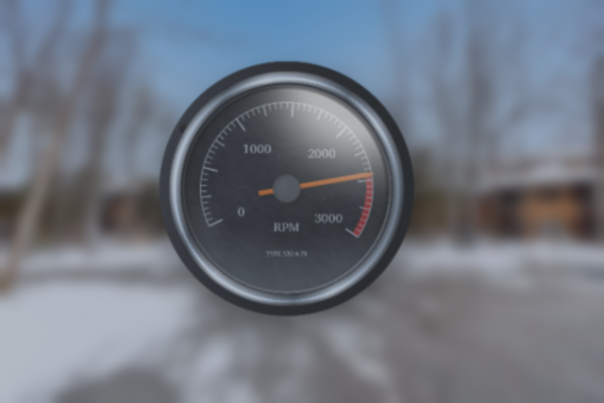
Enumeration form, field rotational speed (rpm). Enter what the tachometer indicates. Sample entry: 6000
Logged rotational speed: 2450
